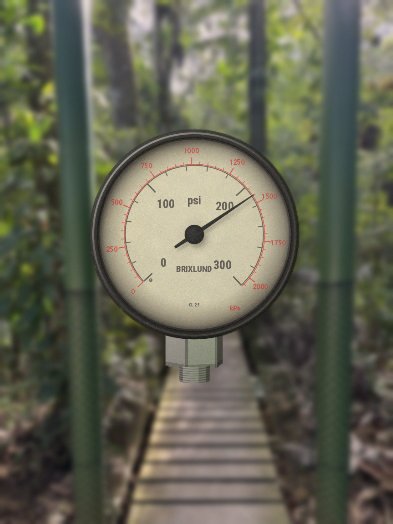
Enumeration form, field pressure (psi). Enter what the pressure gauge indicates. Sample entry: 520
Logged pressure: 210
